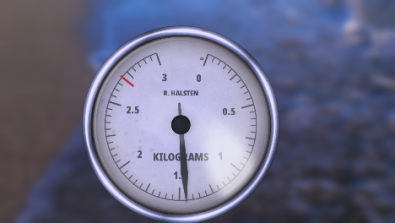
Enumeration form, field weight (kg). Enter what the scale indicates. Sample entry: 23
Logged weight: 1.45
